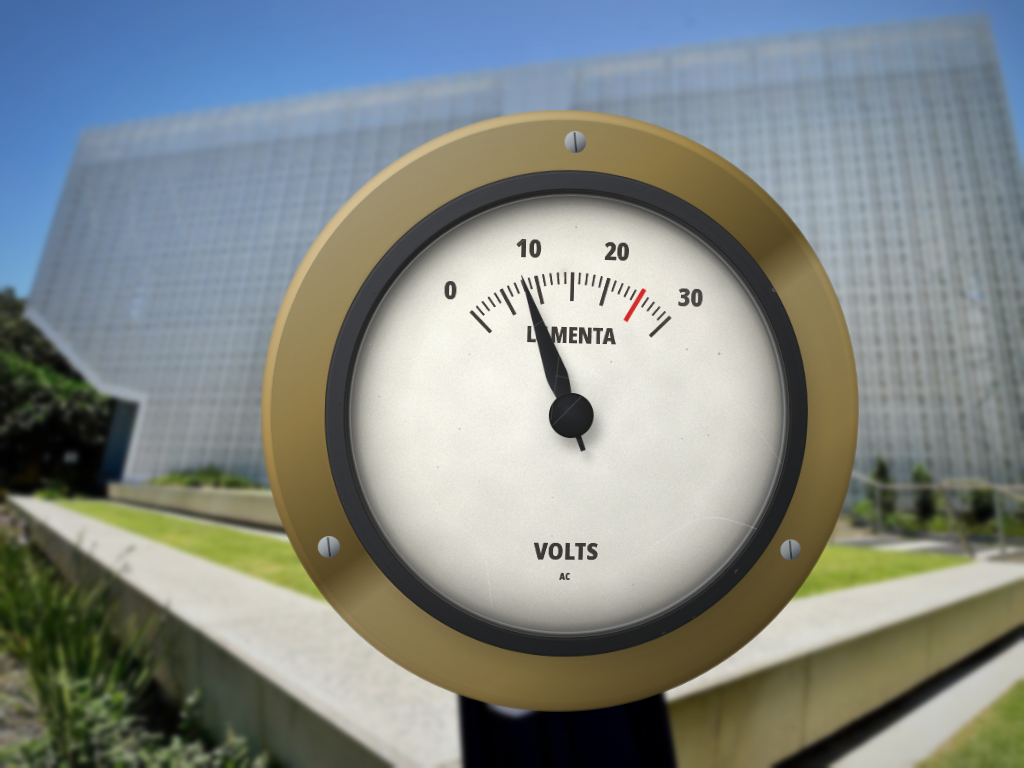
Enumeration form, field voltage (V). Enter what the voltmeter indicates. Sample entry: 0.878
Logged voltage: 8
